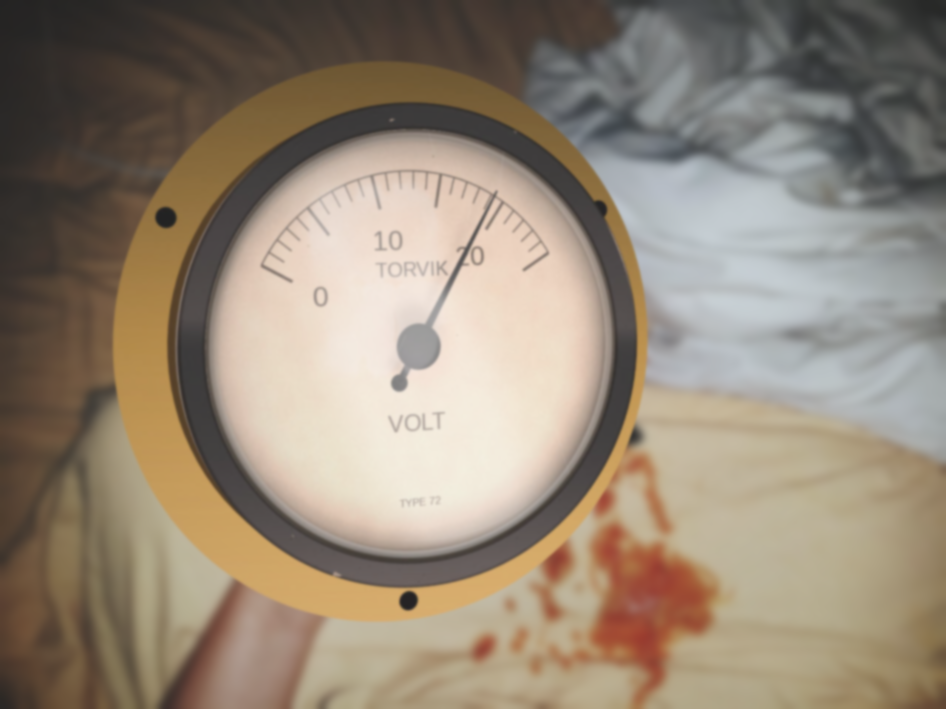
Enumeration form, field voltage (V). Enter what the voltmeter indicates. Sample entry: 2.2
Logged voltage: 19
